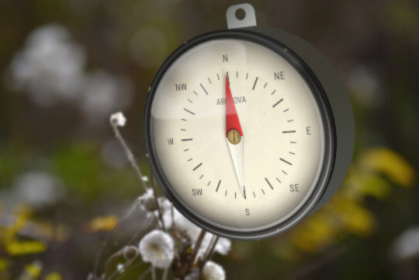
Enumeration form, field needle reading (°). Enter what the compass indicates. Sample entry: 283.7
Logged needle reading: 0
